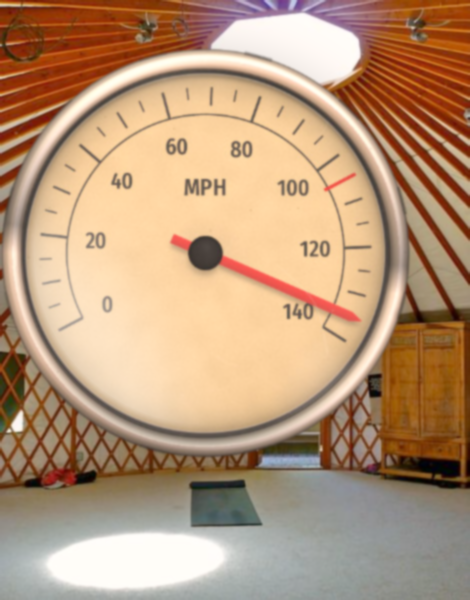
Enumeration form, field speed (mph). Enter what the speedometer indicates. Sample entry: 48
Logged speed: 135
